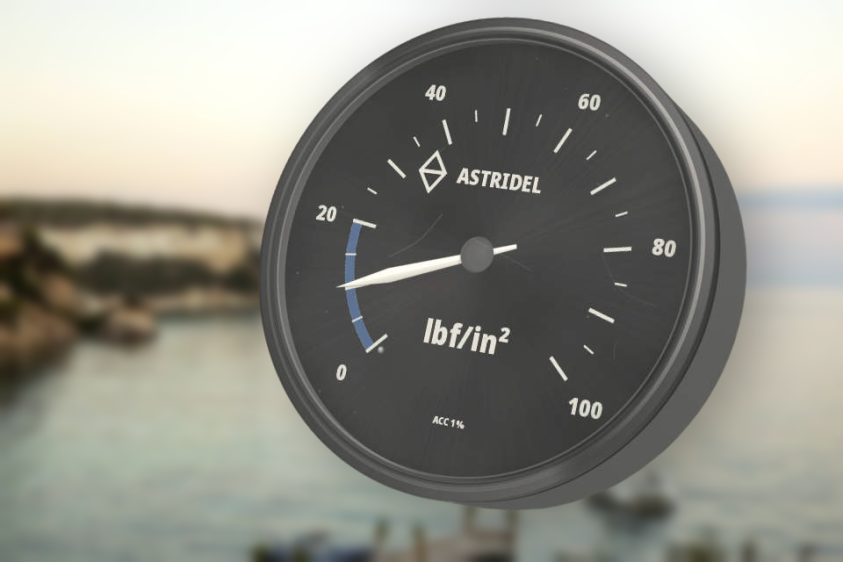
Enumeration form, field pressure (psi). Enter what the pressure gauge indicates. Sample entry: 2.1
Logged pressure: 10
